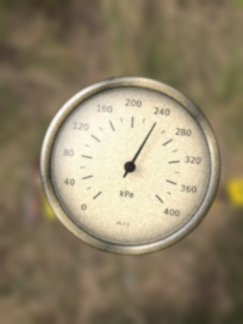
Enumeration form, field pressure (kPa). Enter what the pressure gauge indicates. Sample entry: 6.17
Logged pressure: 240
